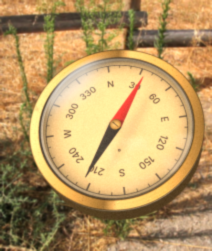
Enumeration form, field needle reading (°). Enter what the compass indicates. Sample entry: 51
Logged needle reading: 35
